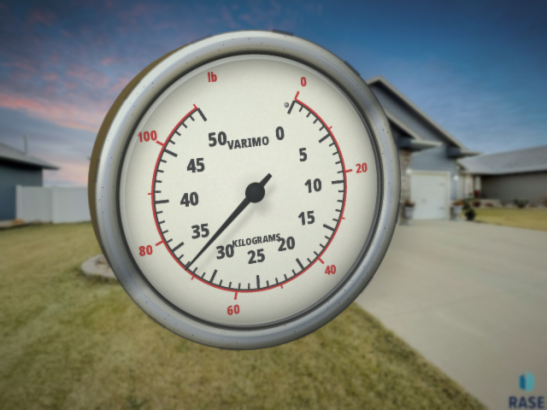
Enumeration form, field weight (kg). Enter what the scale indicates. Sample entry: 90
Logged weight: 33
